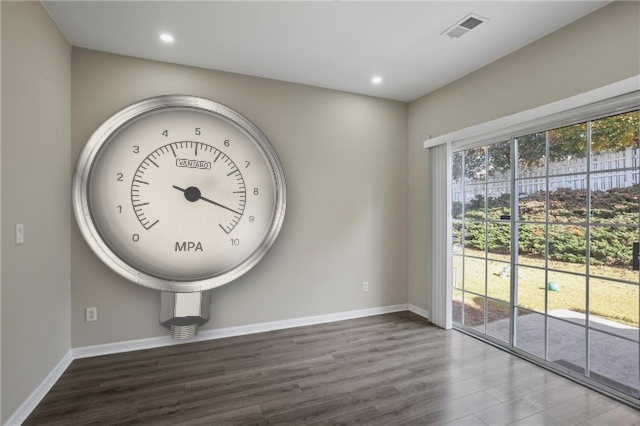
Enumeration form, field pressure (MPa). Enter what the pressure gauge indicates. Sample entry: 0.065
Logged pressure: 9
